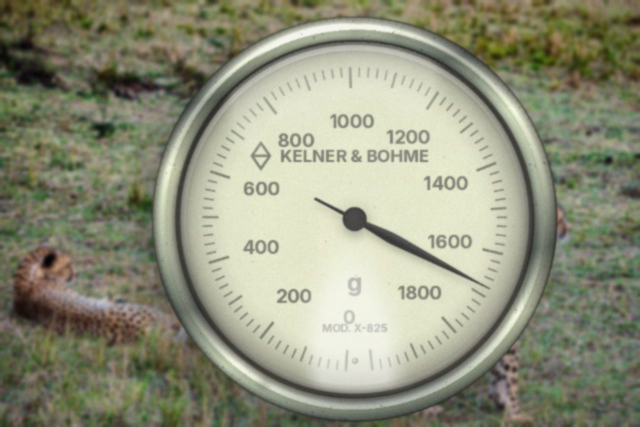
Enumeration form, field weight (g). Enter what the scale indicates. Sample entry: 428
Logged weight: 1680
